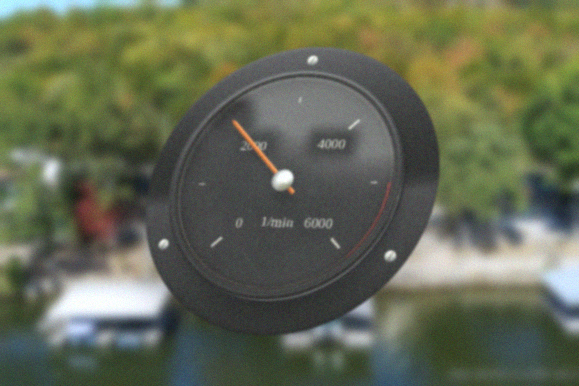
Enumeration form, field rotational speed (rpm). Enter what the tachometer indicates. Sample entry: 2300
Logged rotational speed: 2000
